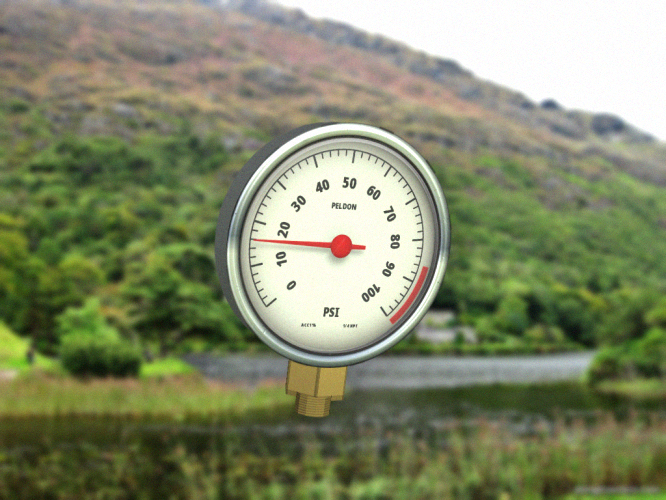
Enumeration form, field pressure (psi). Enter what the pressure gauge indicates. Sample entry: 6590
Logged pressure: 16
